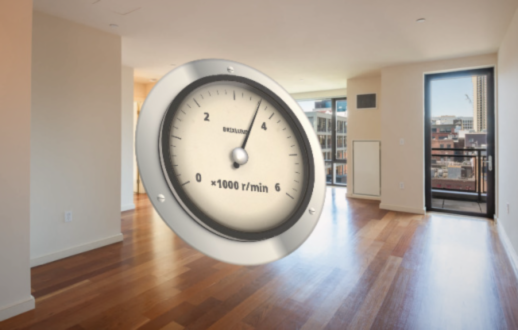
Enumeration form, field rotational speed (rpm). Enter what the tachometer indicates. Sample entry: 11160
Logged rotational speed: 3600
